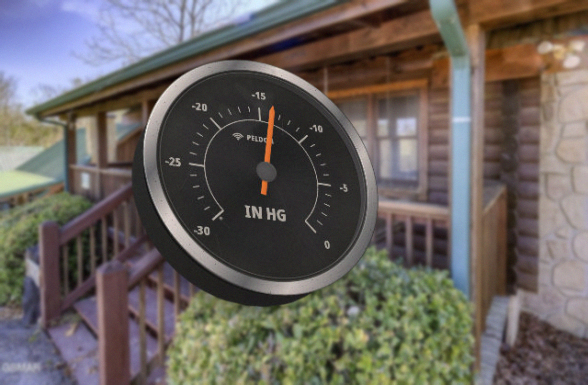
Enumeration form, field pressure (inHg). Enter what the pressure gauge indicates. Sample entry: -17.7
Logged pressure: -14
